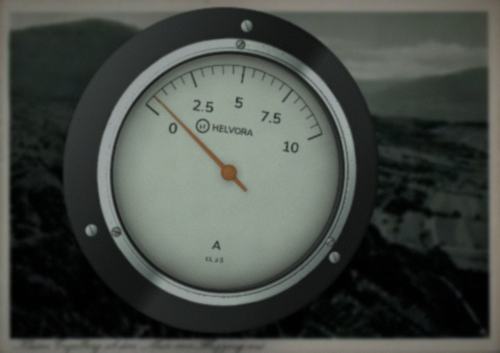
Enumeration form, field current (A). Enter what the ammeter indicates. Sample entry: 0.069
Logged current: 0.5
